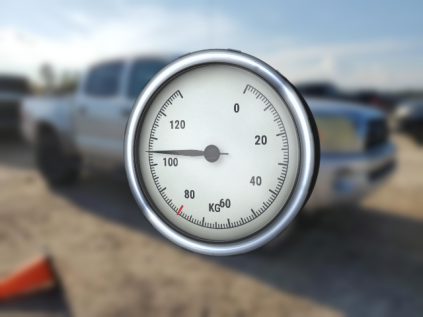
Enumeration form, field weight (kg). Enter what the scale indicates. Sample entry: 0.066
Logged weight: 105
